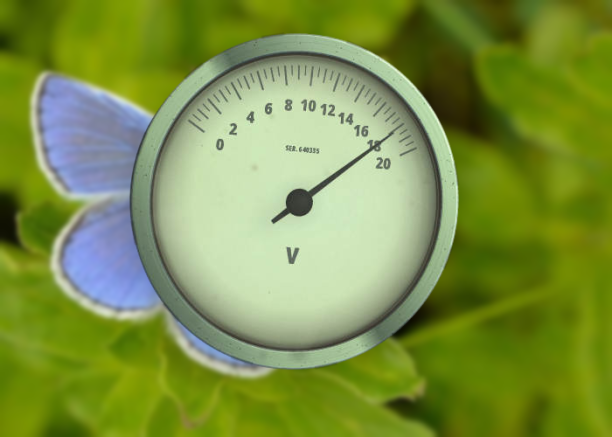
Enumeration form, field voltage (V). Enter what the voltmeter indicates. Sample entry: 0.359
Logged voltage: 18
